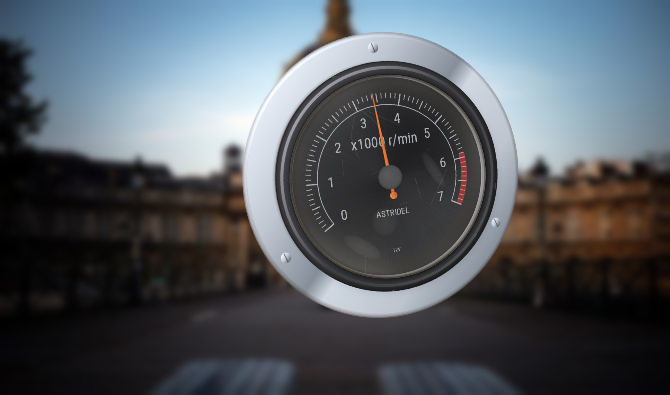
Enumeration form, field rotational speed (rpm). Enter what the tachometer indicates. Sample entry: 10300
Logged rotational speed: 3400
